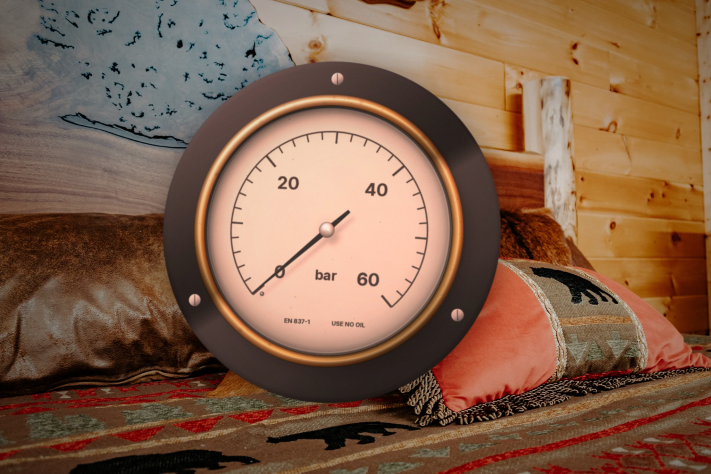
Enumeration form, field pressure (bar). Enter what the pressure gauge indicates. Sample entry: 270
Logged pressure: 0
